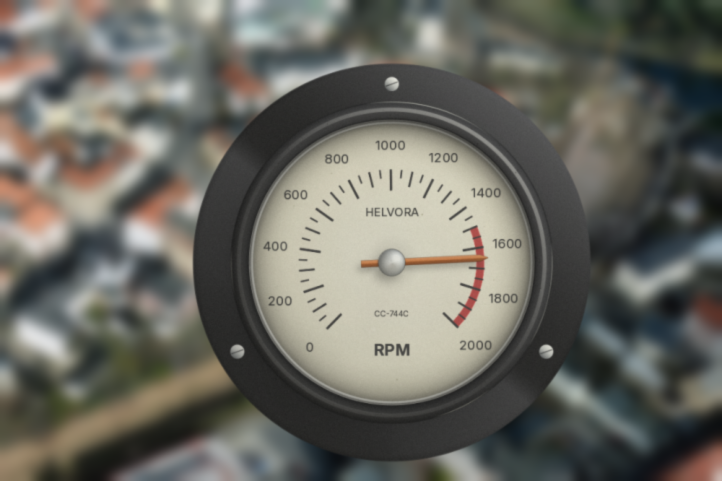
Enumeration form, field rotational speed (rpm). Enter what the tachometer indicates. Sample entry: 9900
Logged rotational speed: 1650
